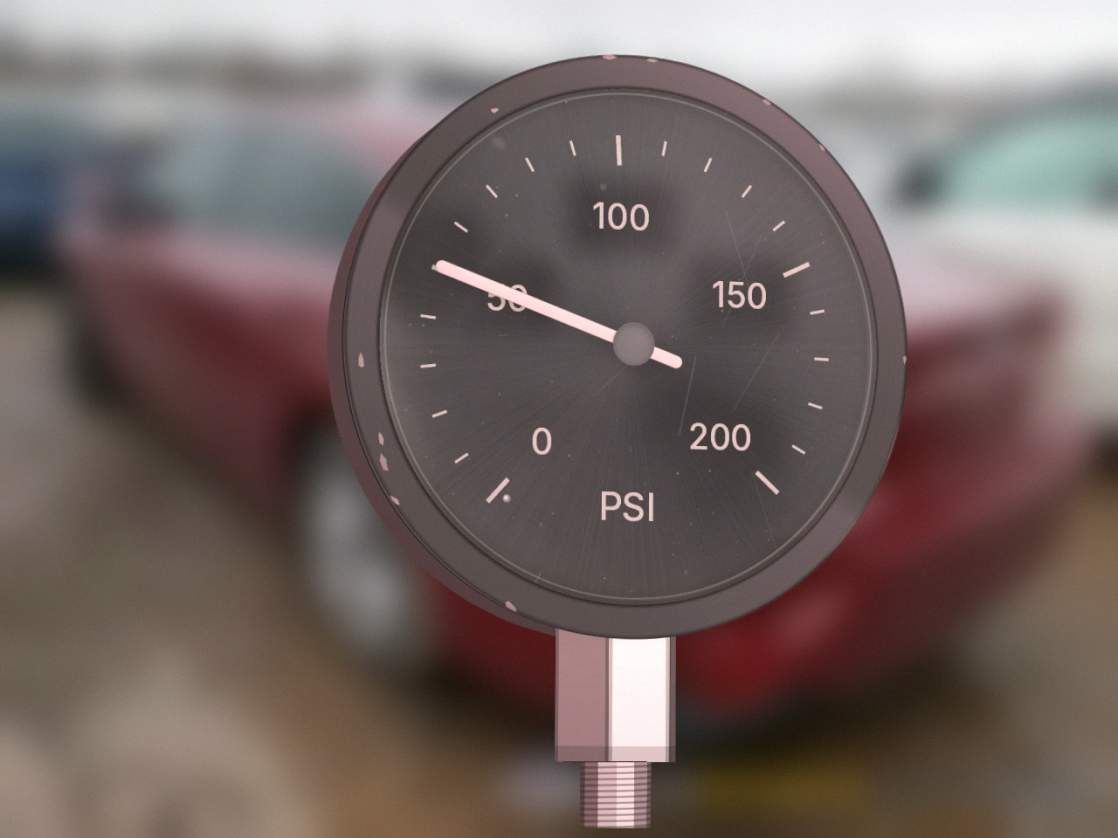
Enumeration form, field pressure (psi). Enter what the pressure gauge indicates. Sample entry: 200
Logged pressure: 50
